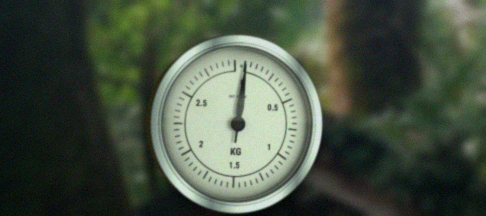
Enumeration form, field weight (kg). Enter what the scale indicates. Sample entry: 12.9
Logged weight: 0
